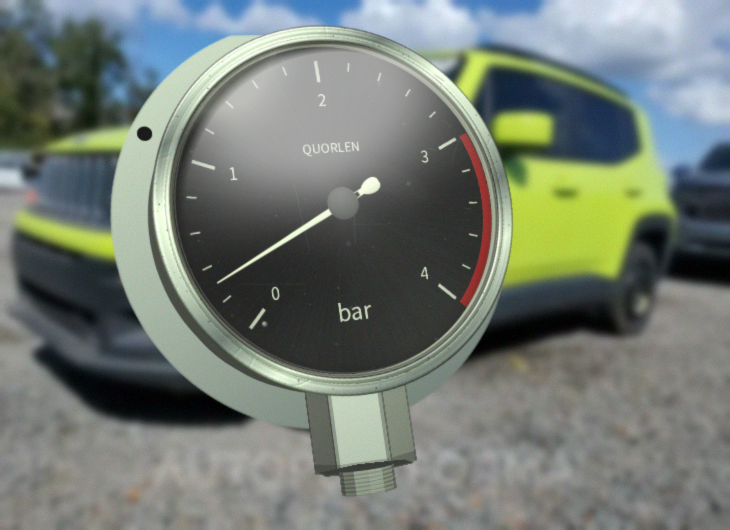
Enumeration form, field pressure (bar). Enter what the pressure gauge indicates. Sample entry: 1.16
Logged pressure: 0.3
